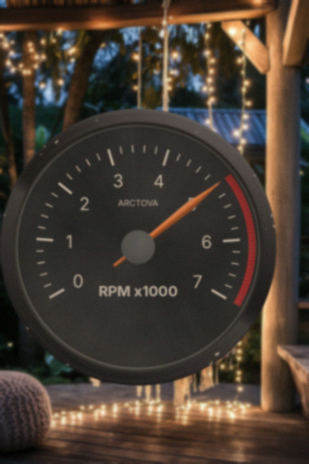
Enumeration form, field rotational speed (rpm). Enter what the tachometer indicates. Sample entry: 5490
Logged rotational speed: 5000
